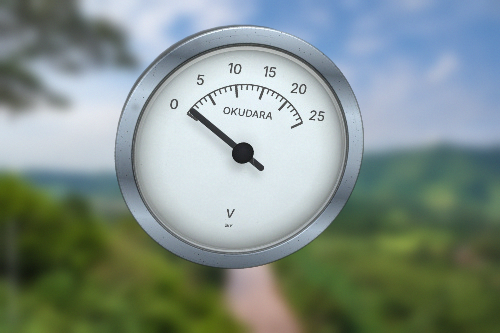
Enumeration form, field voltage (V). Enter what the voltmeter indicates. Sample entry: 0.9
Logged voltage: 1
